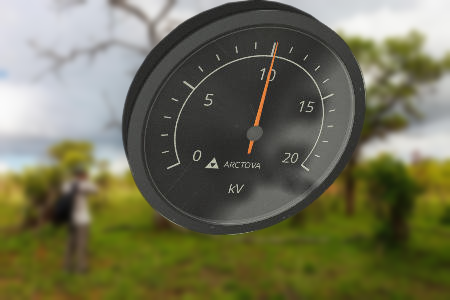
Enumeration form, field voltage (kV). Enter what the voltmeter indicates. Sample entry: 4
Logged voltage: 10
